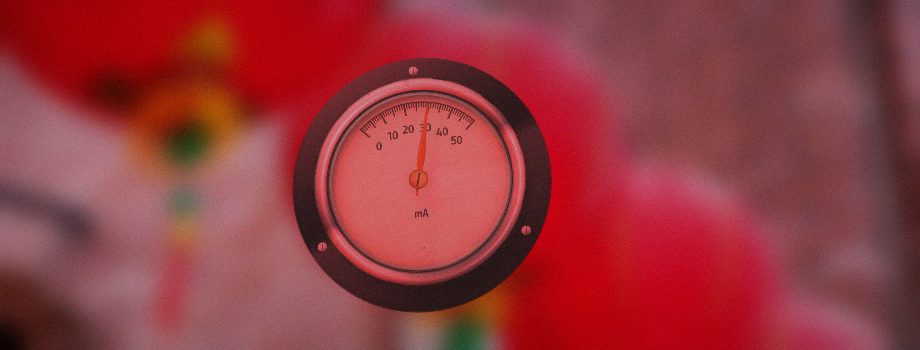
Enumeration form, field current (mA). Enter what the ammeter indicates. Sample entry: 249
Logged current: 30
